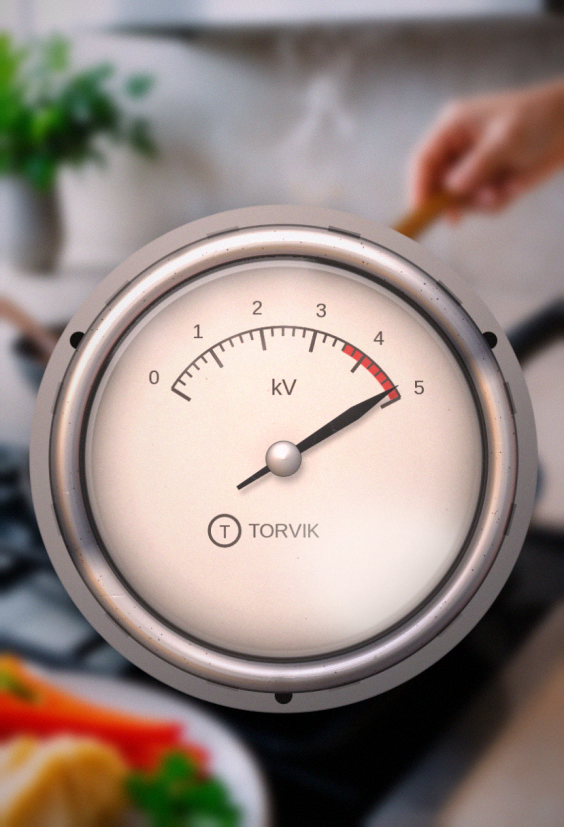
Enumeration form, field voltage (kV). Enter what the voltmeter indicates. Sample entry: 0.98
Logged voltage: 4.8
